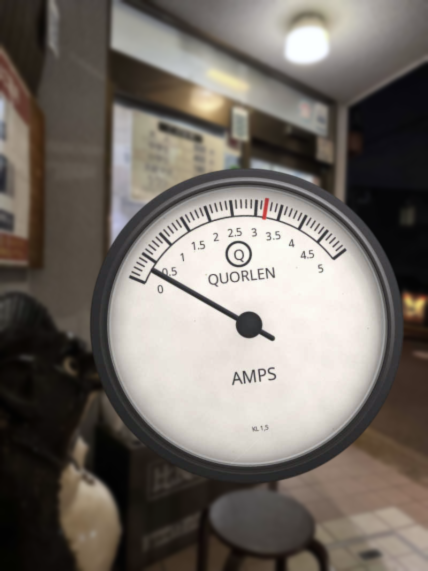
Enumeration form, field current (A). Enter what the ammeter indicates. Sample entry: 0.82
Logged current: 0.3
